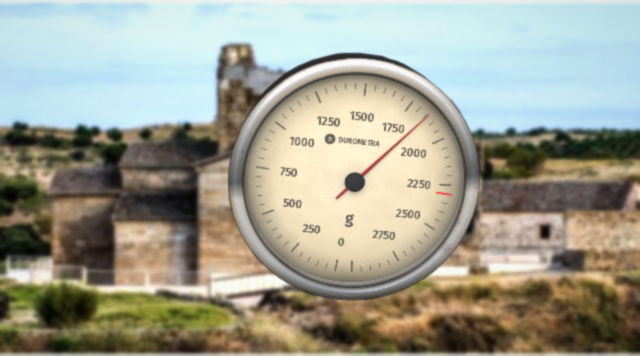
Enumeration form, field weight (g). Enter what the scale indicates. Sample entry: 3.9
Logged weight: 1850
